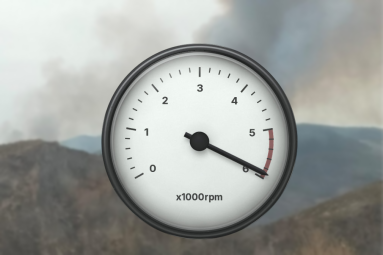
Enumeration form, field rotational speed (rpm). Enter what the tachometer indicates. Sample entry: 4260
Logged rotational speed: 5900
